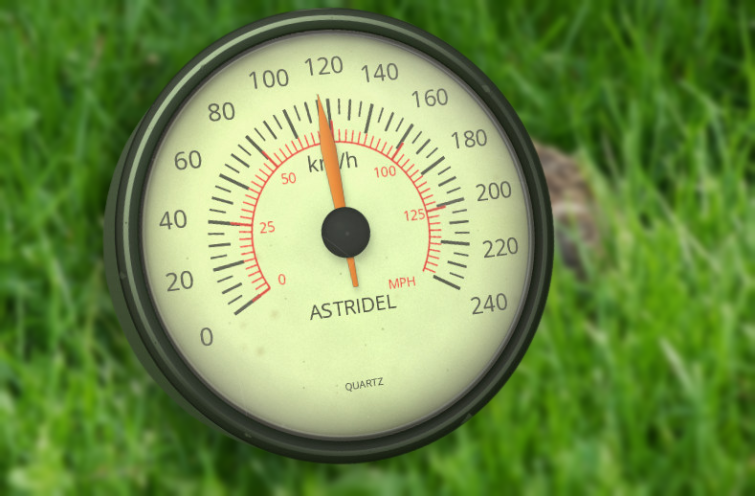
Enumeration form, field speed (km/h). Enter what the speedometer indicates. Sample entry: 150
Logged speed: 115
